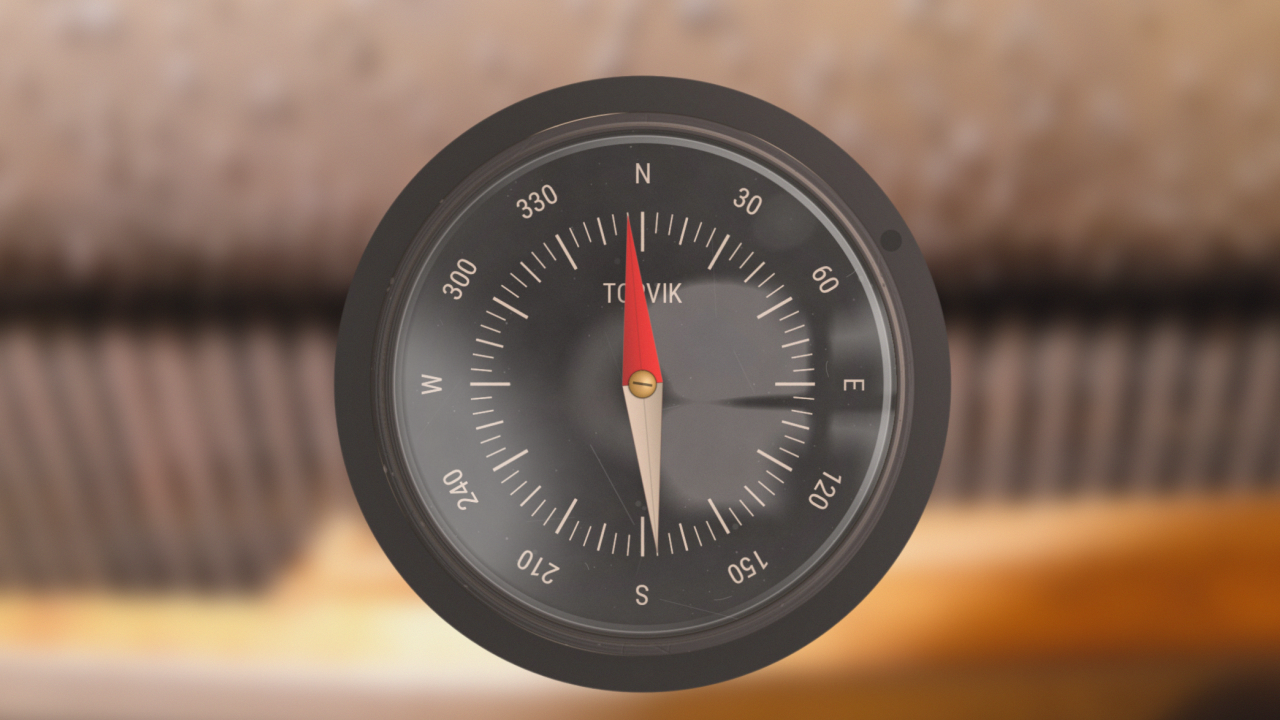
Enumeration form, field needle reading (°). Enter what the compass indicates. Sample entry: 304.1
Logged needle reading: 355
